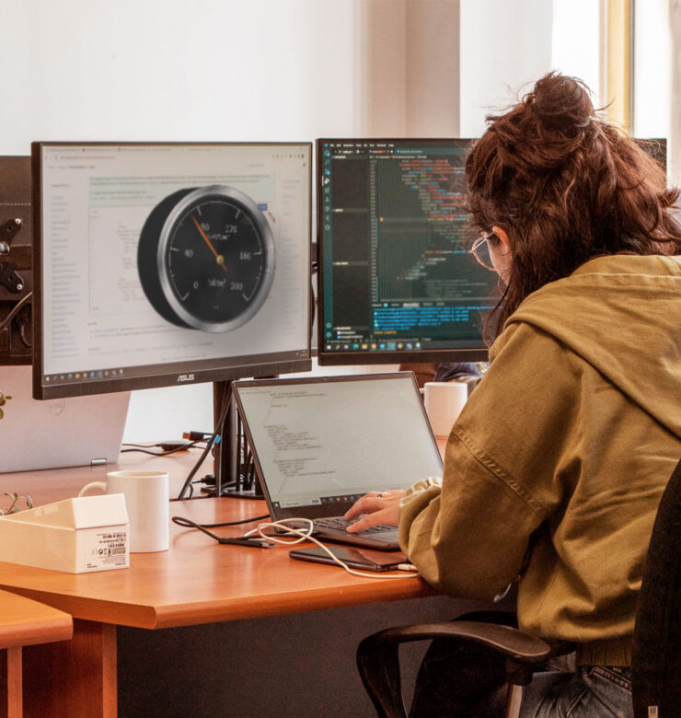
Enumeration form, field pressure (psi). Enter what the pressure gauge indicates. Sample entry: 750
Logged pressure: 70
